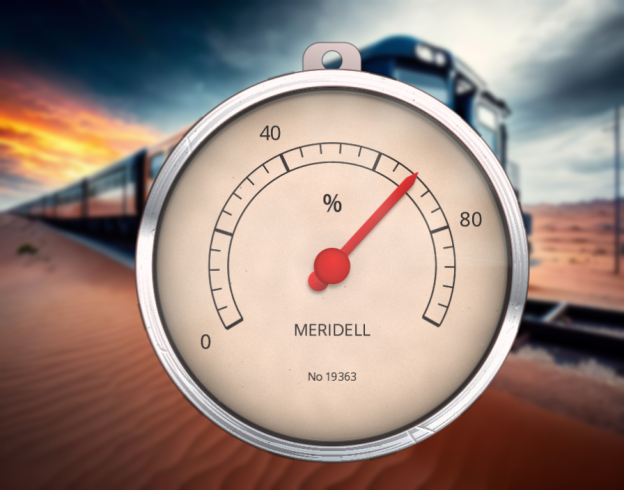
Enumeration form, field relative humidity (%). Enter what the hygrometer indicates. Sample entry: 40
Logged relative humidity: 68
